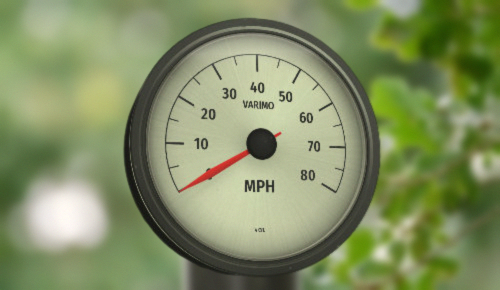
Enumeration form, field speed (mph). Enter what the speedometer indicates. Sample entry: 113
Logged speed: 0
